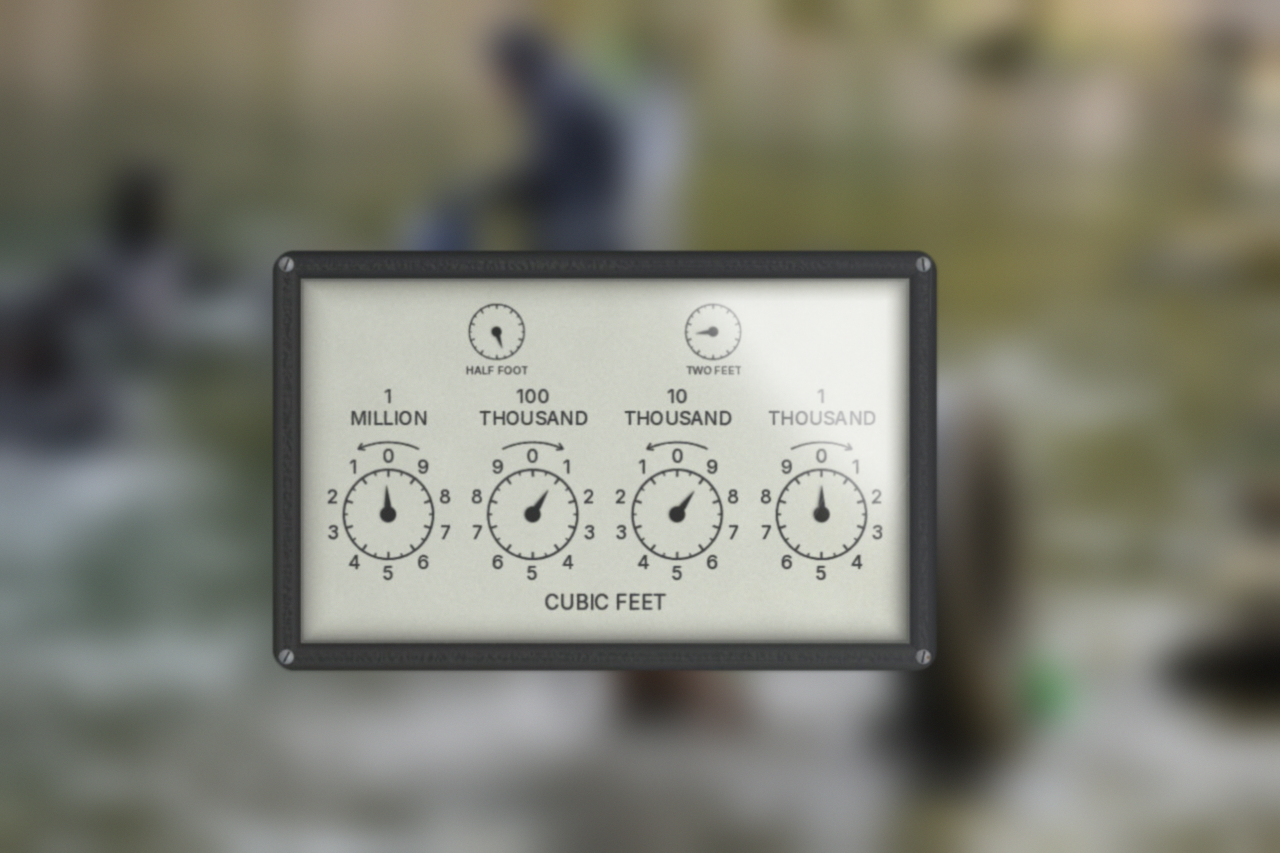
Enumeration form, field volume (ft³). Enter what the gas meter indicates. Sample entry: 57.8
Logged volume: 9000
